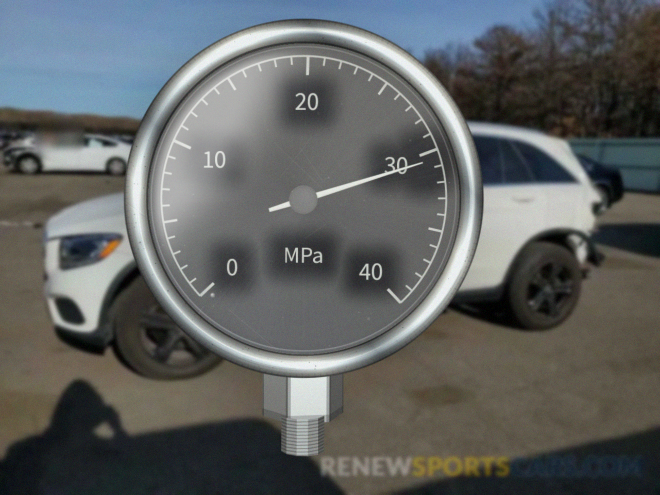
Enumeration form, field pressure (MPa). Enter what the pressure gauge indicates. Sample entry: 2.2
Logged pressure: 30.5
